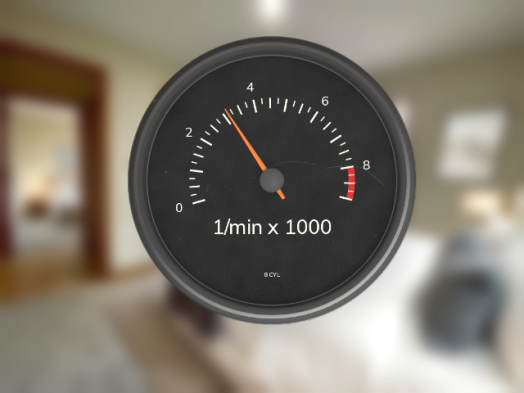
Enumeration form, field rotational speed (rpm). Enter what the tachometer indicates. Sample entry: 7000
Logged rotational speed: 3125
